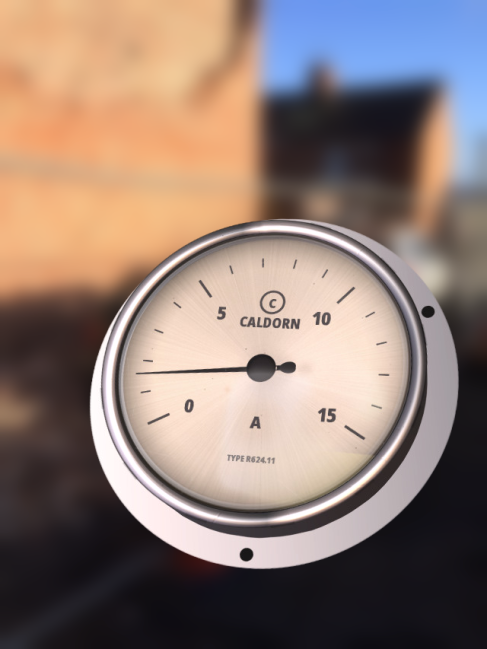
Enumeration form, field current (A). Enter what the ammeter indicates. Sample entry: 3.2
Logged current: 1.5
